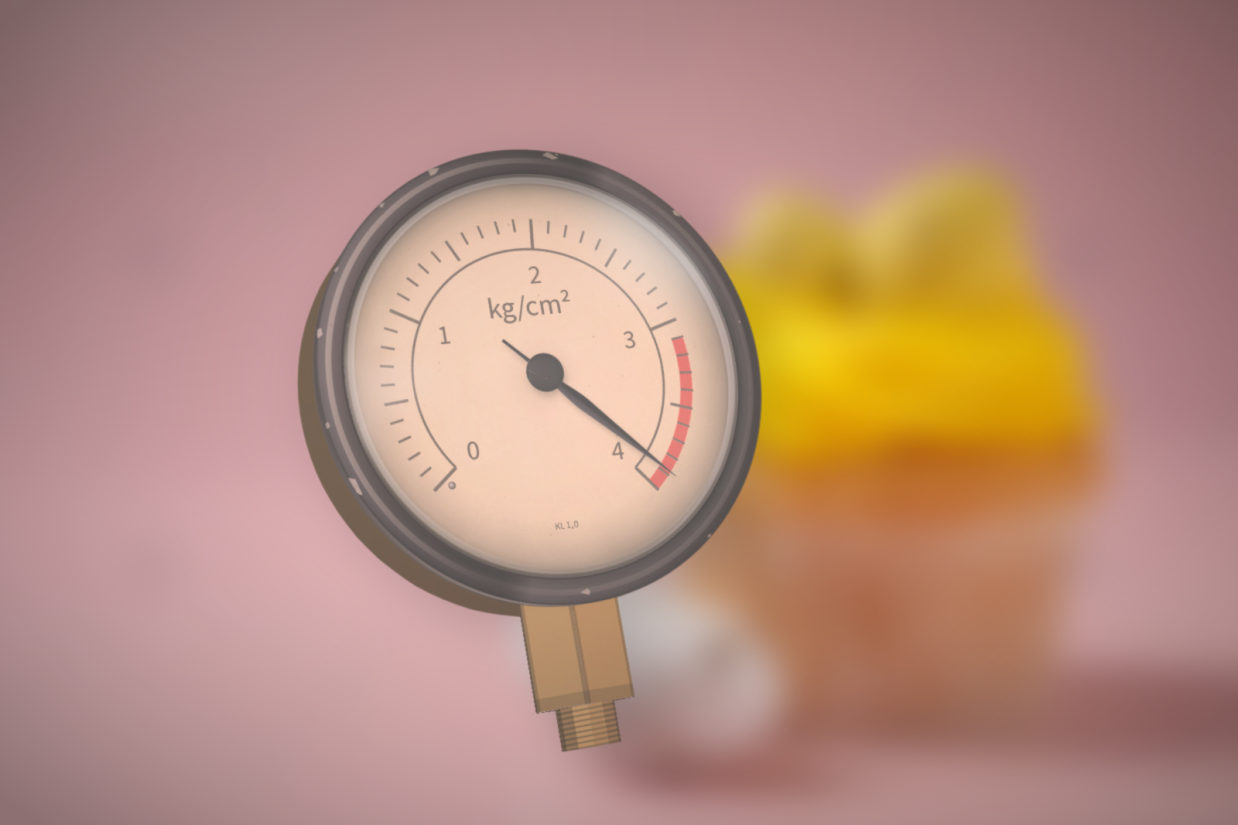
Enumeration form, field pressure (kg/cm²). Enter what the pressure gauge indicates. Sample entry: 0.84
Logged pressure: 3.9
